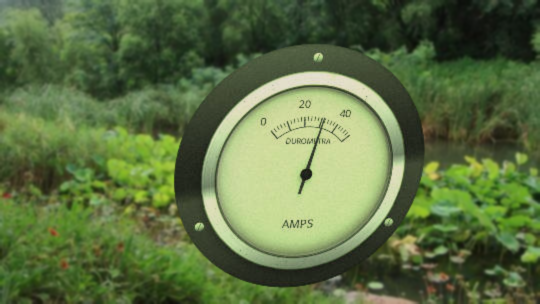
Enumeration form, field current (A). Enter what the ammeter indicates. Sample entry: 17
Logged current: 30
